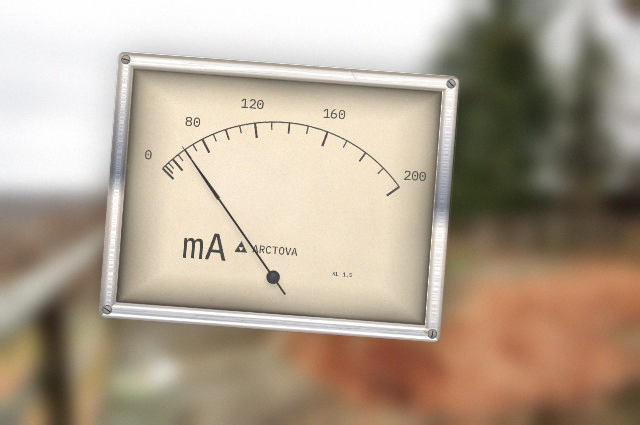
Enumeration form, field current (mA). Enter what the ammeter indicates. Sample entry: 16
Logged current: 60
